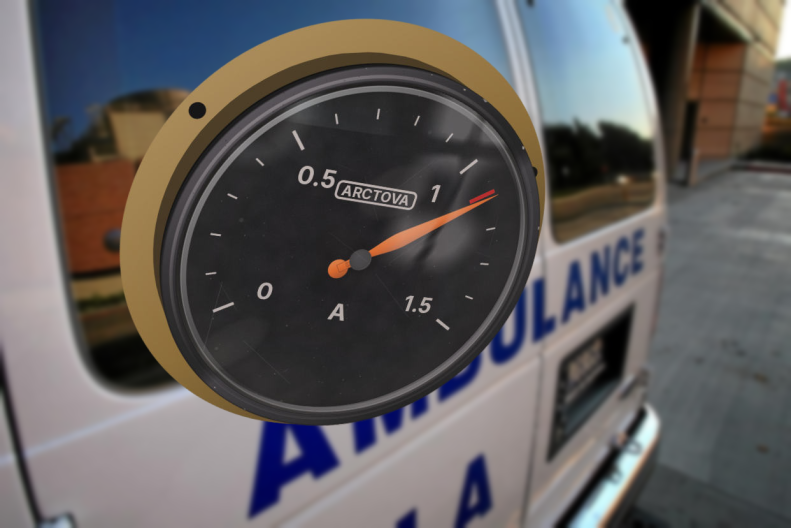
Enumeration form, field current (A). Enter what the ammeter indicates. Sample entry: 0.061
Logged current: 1.1
